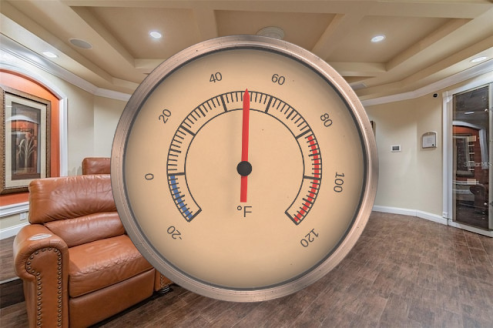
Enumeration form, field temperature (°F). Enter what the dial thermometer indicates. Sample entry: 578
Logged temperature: 50
